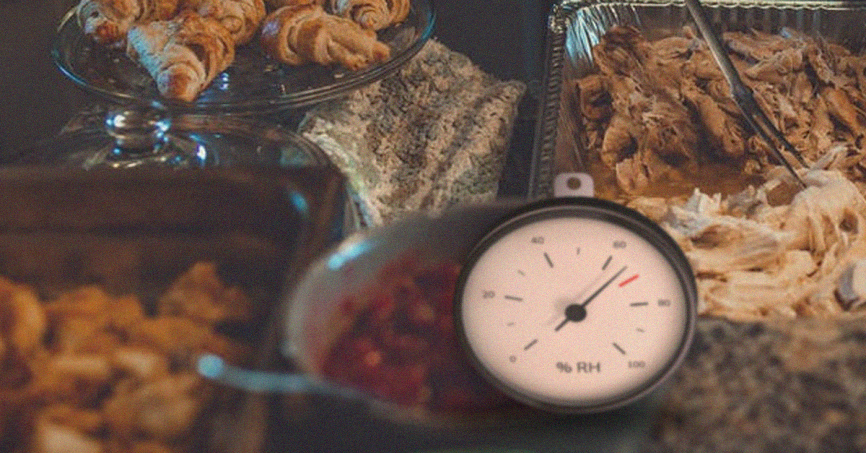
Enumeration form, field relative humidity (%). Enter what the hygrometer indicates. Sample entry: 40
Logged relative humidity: 65
